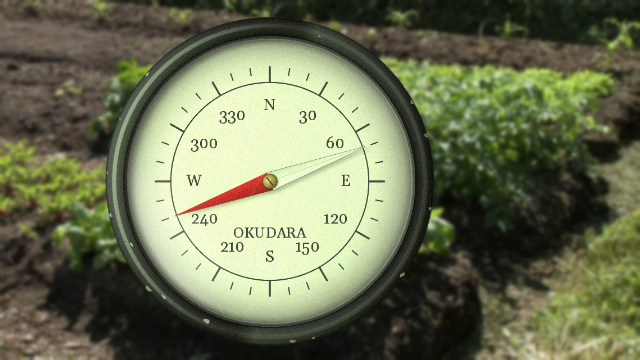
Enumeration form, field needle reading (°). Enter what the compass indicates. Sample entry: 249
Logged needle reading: 250
